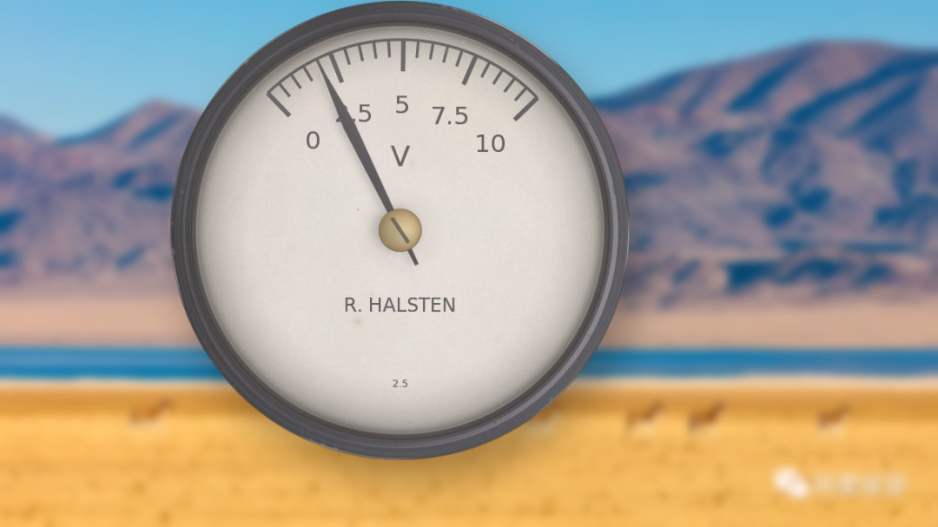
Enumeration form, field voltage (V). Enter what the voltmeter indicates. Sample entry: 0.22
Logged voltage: 2
